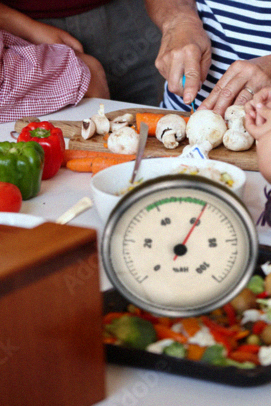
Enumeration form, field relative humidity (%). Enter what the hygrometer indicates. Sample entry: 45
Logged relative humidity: 60
